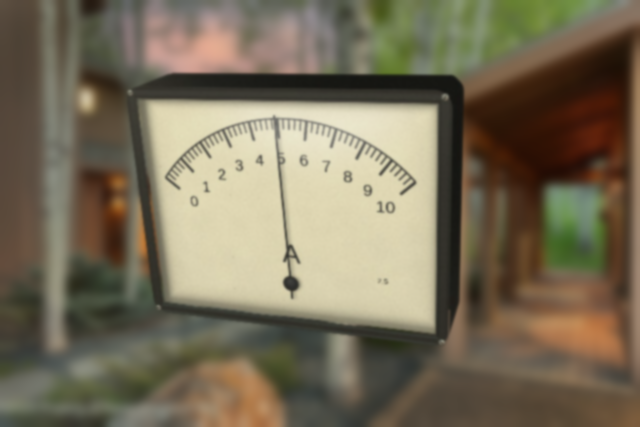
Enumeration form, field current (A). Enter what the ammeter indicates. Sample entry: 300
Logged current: 5
